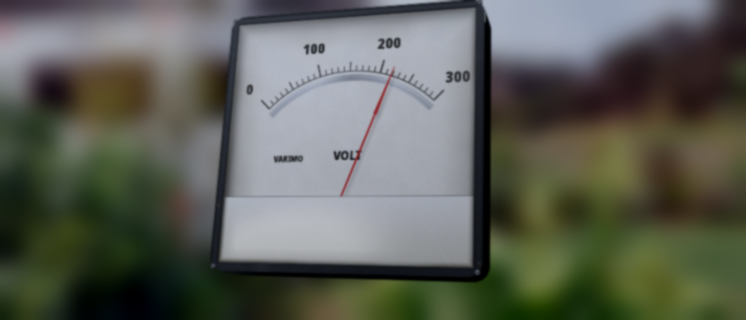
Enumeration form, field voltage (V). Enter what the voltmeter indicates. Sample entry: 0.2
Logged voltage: 220
